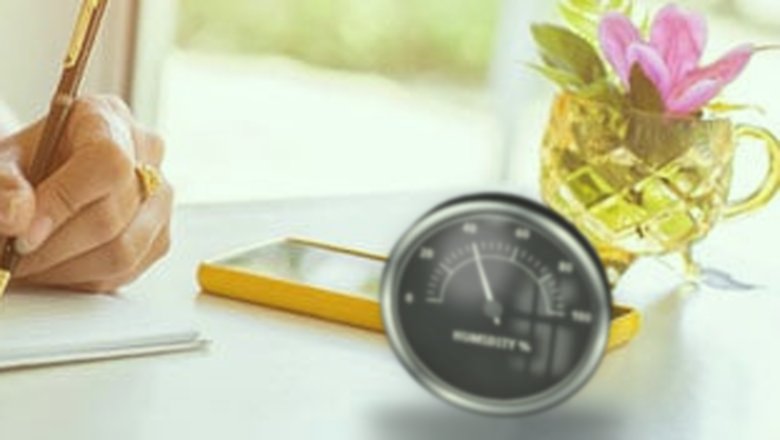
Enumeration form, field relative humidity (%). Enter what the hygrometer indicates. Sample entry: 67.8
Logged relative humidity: 40
